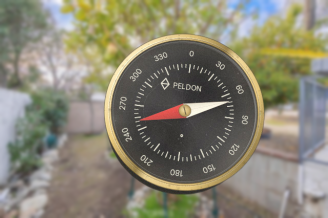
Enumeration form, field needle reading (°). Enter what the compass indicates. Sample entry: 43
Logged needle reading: 250
